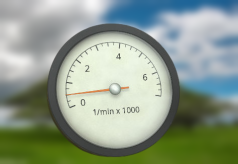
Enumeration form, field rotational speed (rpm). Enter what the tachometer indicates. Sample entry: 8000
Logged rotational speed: 500
